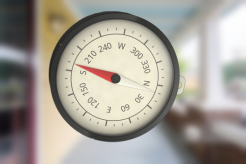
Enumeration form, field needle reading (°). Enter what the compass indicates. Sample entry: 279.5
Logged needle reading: 190
